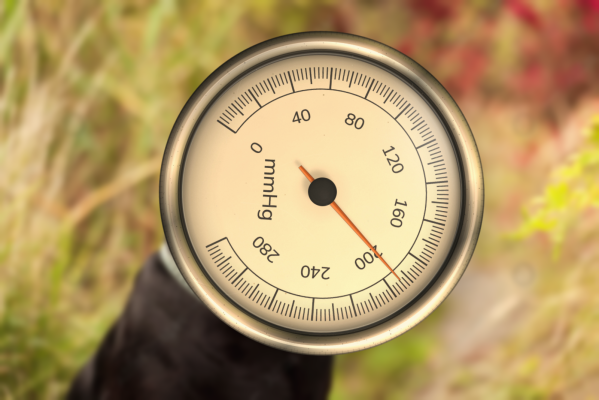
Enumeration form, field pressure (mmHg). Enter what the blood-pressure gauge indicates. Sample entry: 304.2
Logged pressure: 194
